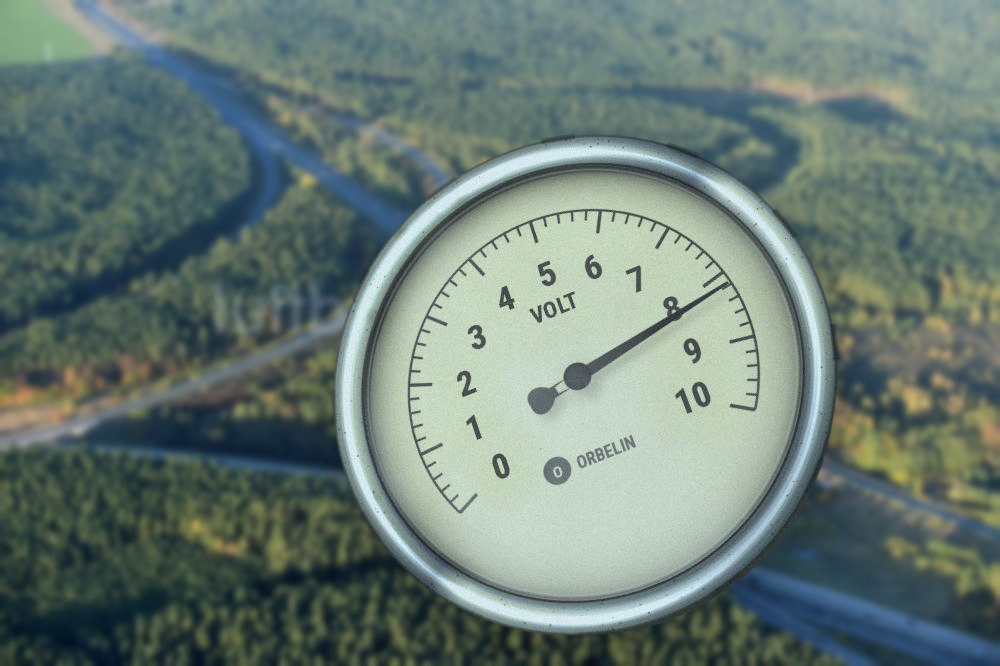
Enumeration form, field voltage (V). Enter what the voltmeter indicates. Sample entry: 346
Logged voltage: 8.2
